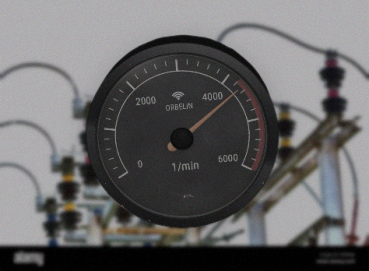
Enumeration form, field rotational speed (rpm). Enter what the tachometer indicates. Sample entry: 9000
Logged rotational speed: 4300
